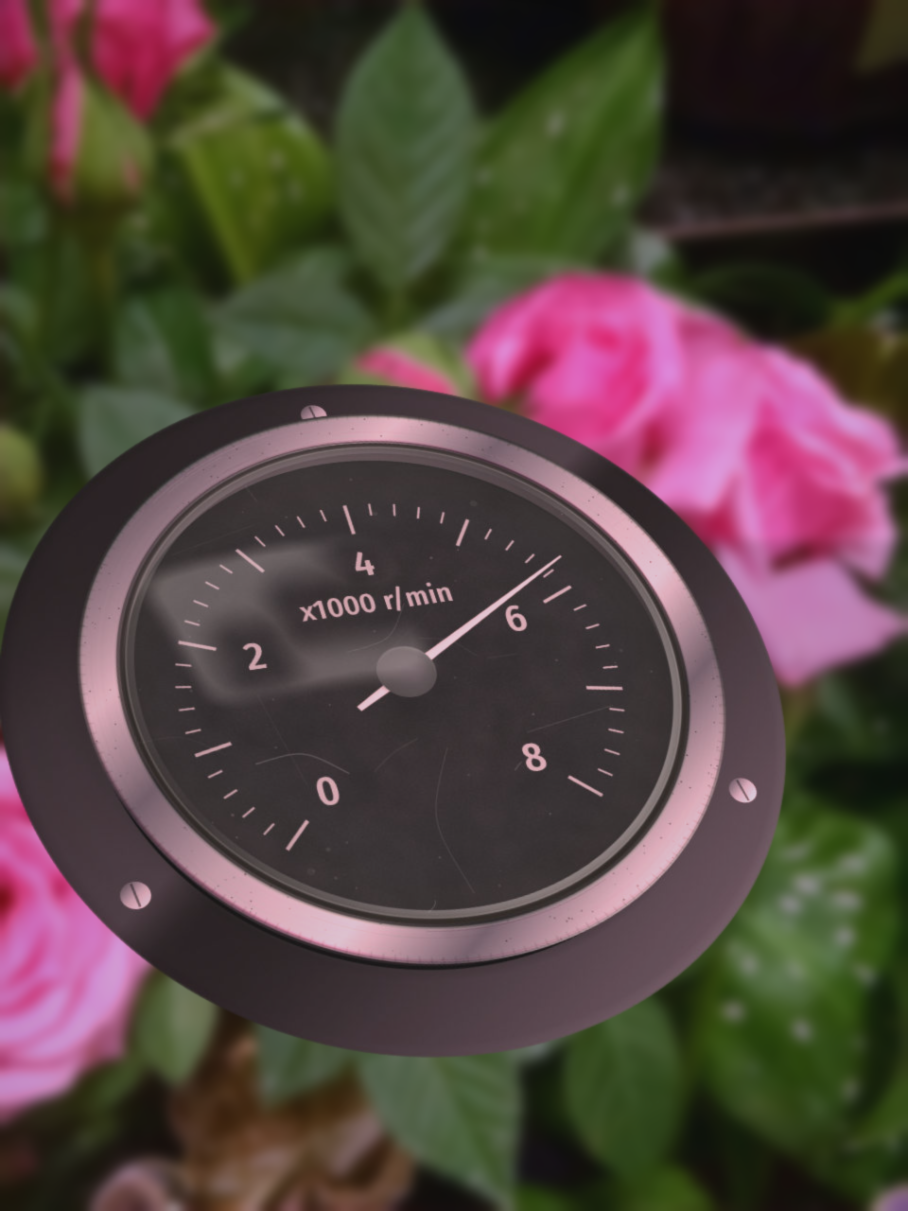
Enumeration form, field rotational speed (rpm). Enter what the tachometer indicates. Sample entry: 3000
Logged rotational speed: 5800
